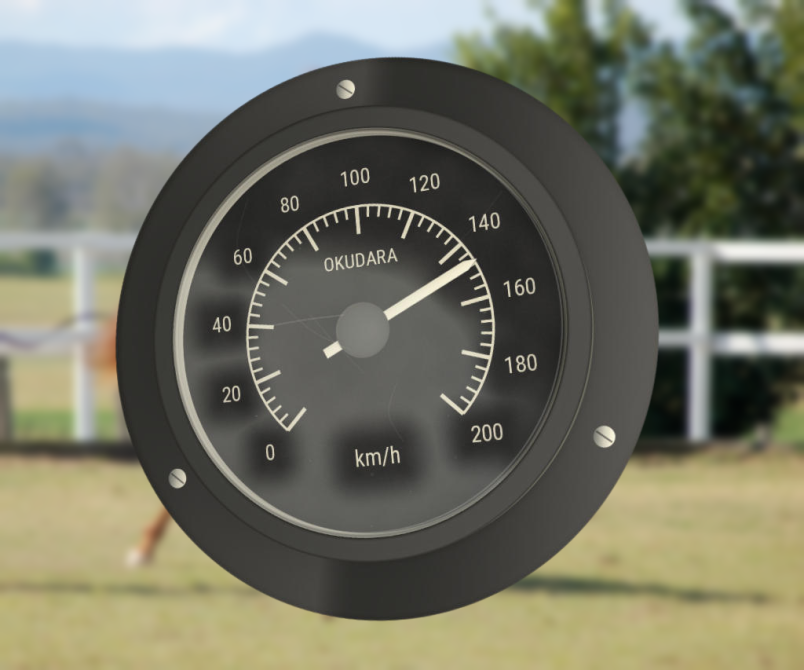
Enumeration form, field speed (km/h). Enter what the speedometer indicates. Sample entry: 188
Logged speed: 148
